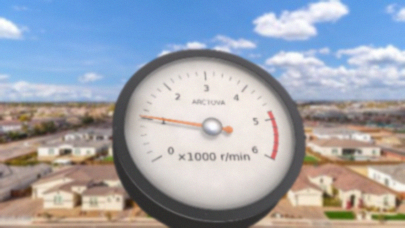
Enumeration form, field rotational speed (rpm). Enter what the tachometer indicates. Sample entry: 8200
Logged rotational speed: 1000
